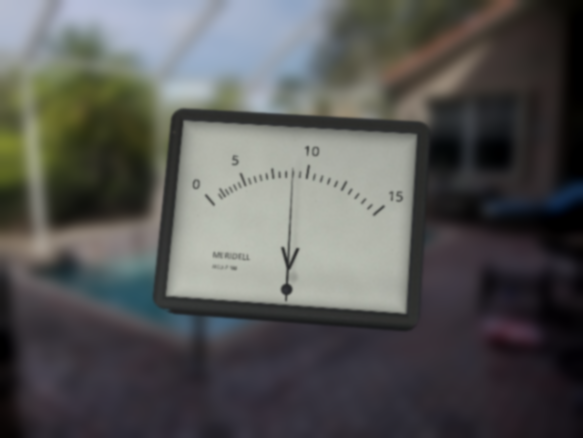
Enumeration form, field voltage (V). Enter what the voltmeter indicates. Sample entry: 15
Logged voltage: 9
